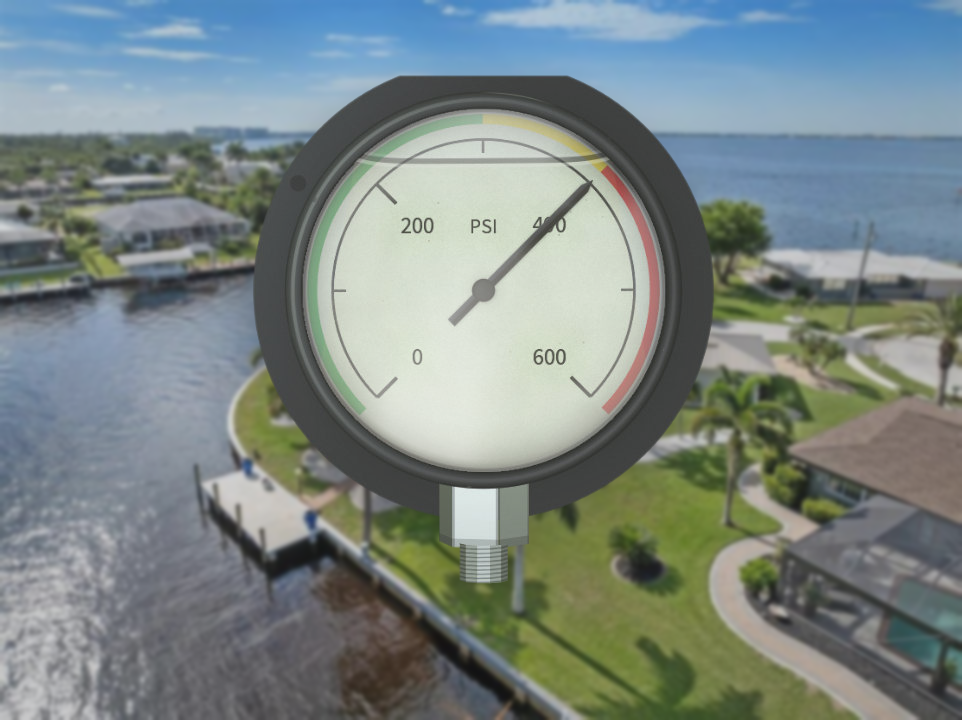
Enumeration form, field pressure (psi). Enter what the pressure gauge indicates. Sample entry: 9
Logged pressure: 400
